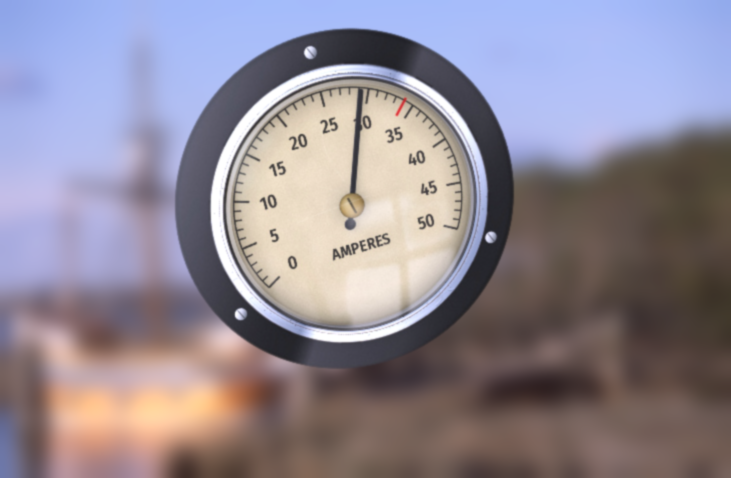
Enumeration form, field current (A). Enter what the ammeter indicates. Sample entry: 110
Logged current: 29
